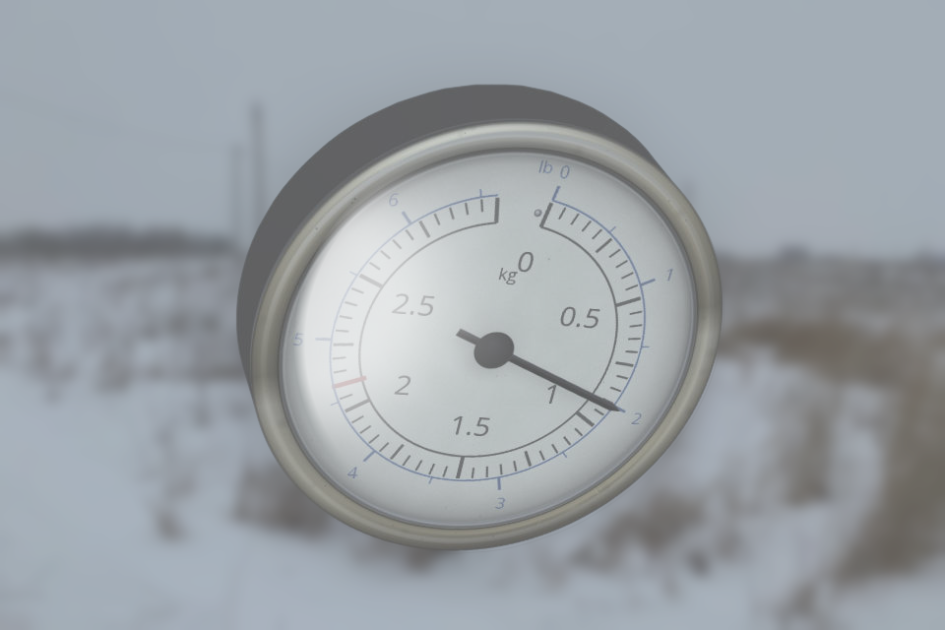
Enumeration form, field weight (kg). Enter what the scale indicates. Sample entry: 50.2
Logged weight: 0.9
